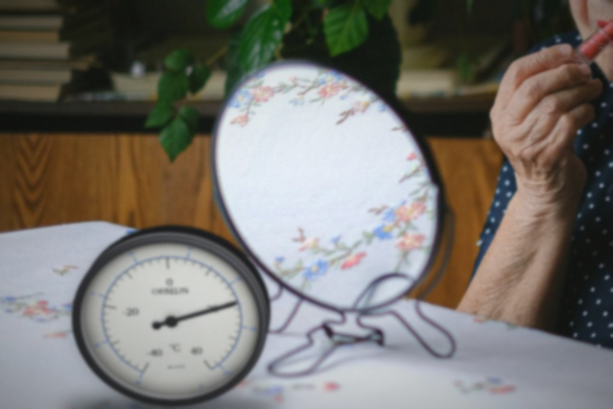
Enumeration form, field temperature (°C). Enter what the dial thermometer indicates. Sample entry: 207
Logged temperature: 20
